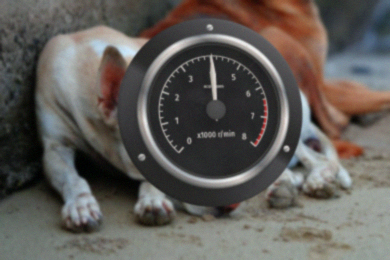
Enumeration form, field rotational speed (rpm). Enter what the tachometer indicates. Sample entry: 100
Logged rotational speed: 4000
